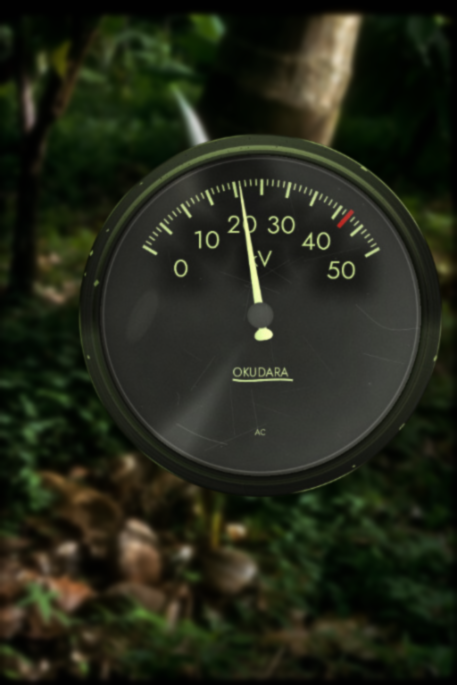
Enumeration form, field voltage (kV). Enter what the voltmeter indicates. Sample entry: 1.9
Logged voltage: 21
